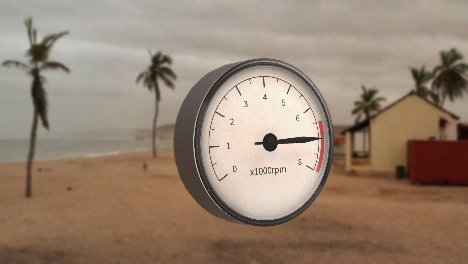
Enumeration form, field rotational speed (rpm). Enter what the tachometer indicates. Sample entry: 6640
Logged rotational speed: 7000
